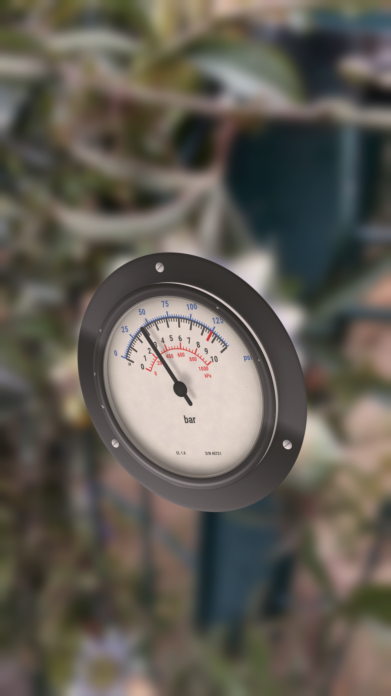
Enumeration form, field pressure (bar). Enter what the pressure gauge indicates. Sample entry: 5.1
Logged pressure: 3
